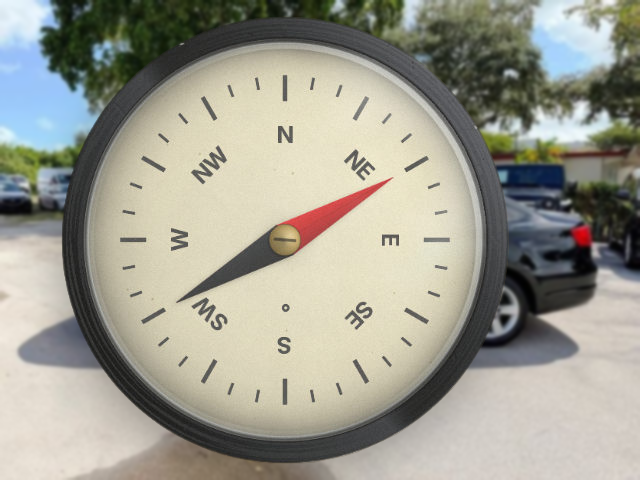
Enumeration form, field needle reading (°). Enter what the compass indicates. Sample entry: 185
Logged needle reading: 60
